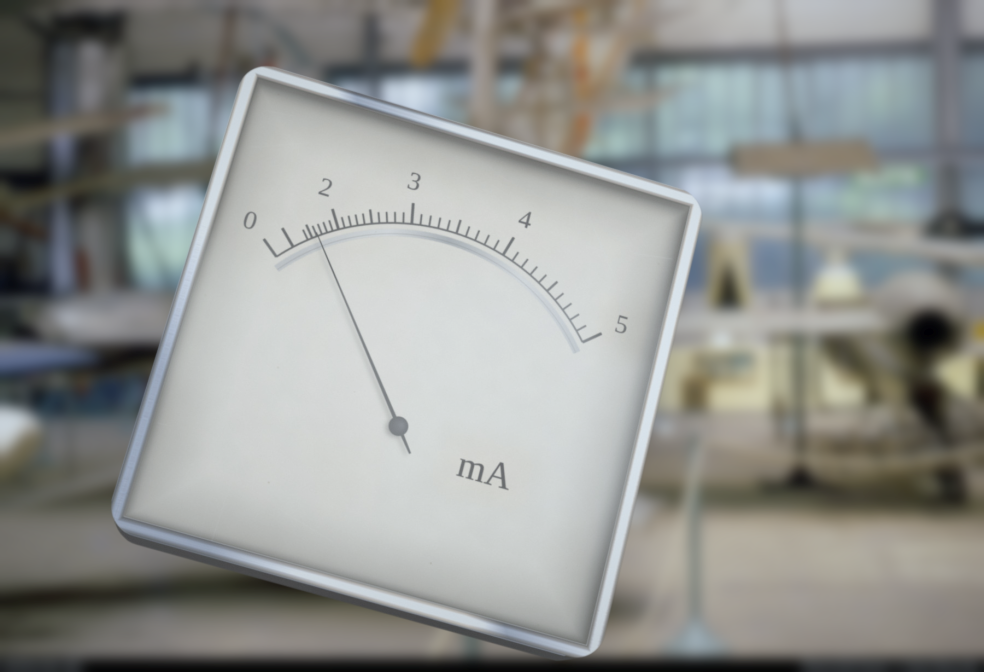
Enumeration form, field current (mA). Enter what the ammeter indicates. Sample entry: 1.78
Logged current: 1.6
